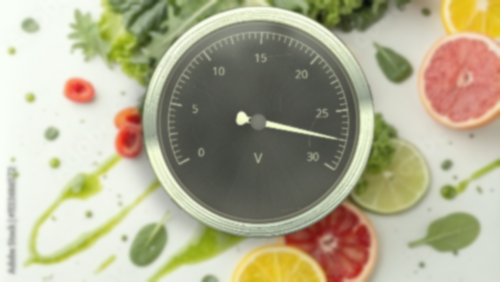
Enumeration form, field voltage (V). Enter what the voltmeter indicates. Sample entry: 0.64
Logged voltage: 27.5
